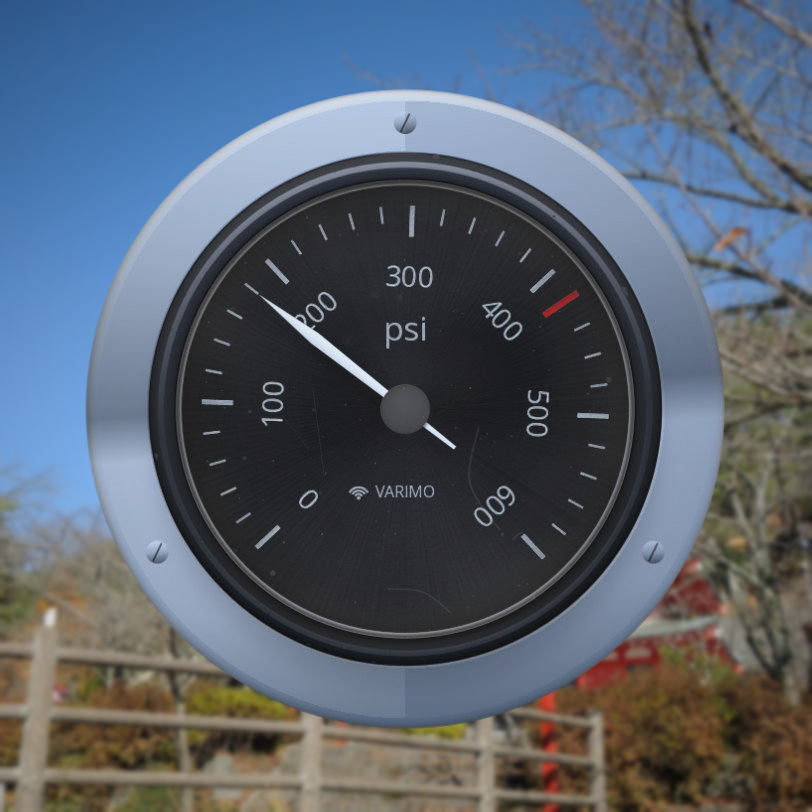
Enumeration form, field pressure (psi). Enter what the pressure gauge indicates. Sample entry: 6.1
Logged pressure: 180
